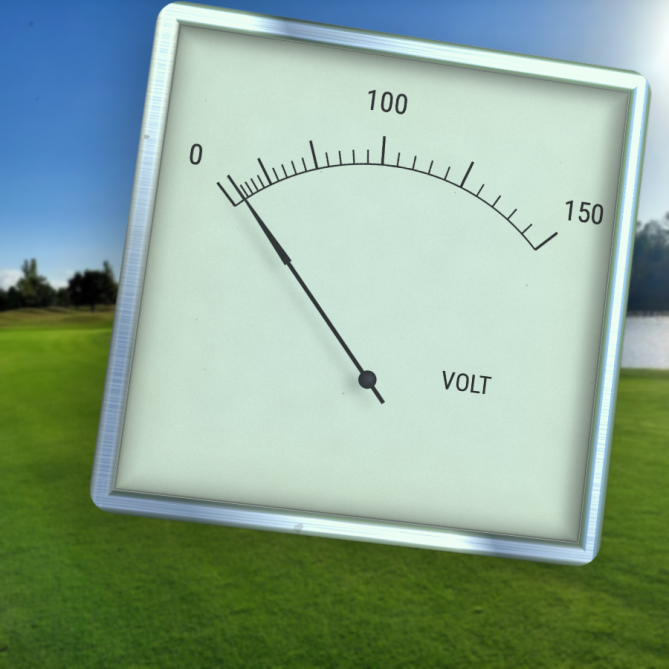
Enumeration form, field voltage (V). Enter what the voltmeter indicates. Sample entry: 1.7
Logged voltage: 25
